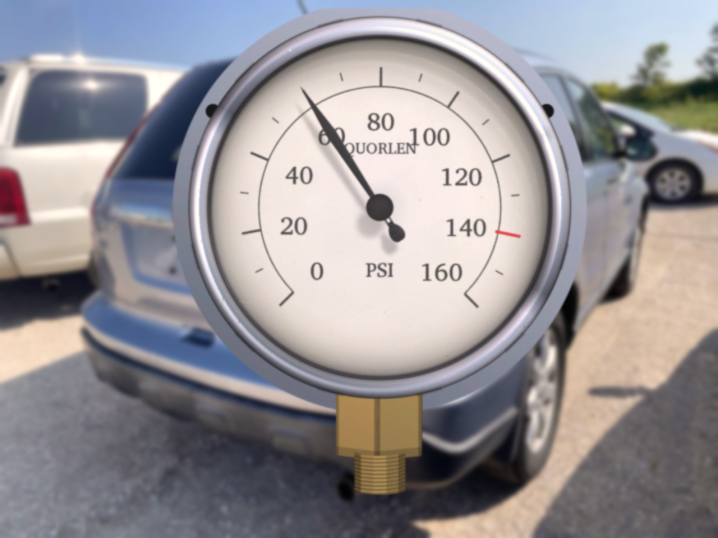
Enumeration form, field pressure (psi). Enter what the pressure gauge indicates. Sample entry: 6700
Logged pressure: 60
